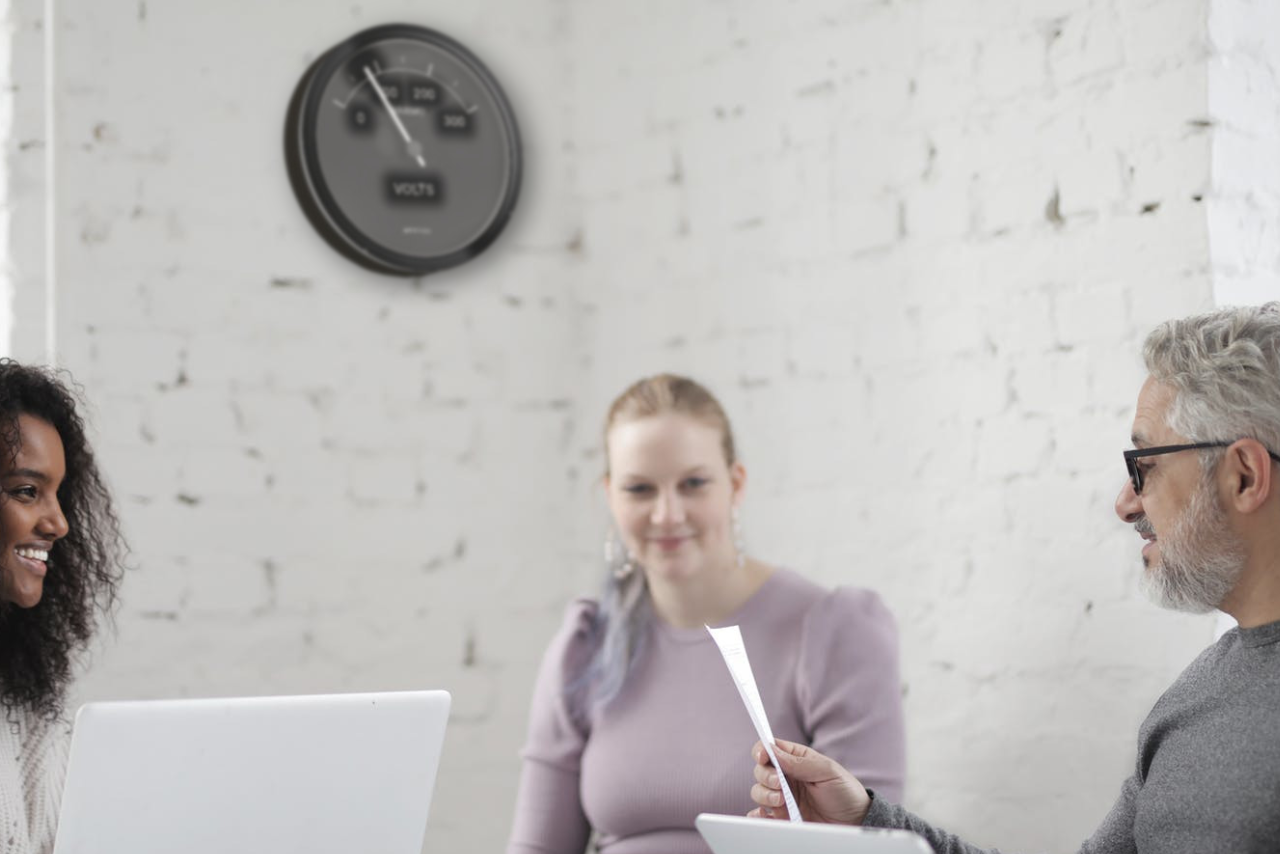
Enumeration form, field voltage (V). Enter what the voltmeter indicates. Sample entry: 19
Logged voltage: 75
